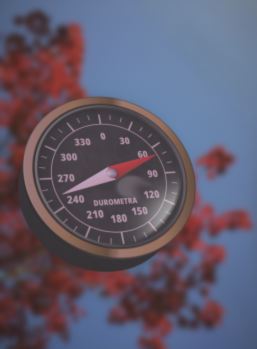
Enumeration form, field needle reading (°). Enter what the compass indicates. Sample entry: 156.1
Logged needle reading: 70
